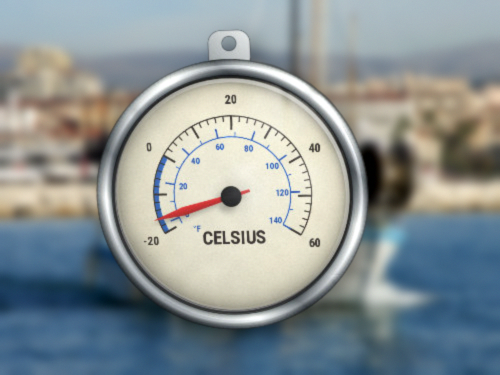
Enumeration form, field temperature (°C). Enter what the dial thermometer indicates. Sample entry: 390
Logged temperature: -16
